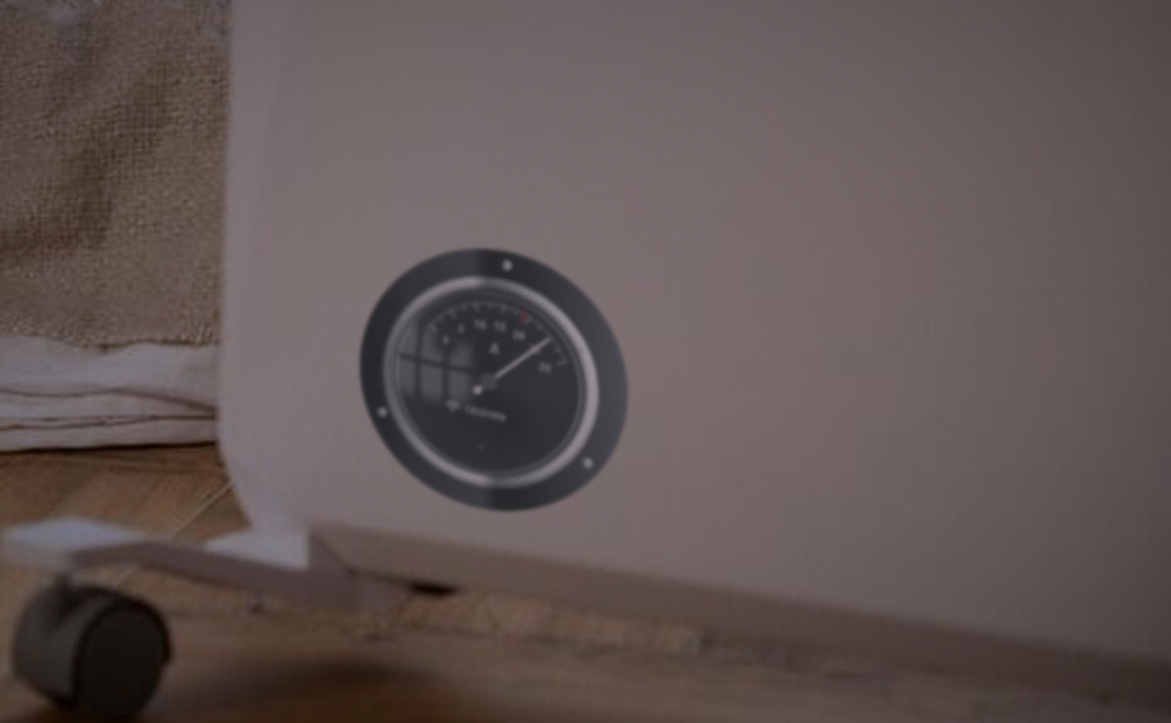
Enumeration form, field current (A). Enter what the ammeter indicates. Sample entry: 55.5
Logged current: 25
